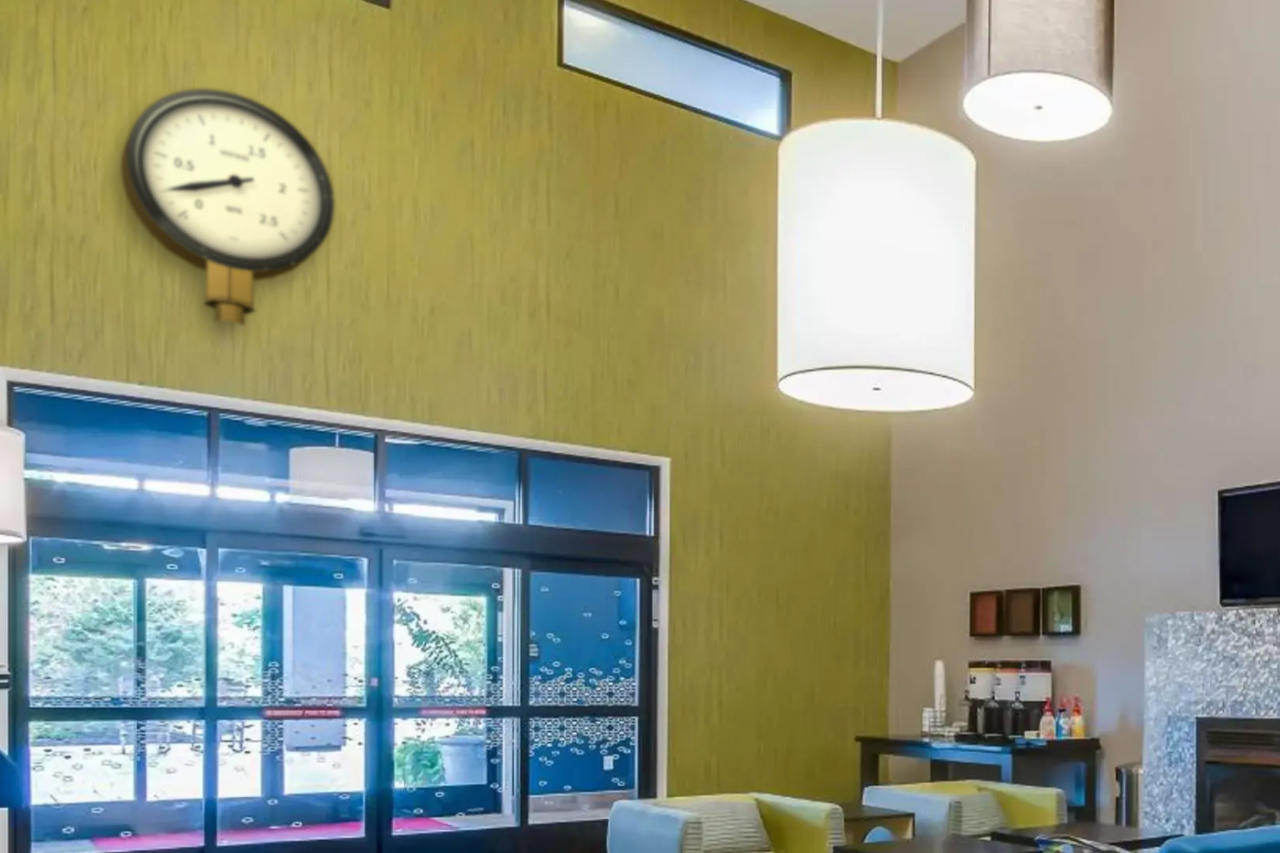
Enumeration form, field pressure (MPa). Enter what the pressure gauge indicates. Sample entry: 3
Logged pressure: 0.2
